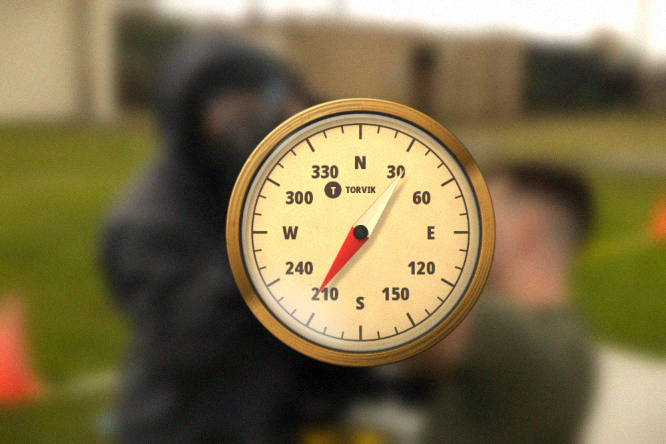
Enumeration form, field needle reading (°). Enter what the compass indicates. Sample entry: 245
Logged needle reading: 215
